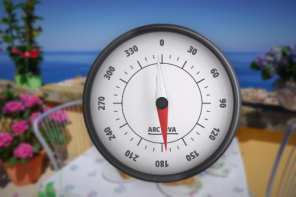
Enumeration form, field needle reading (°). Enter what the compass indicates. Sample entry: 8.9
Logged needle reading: 175
